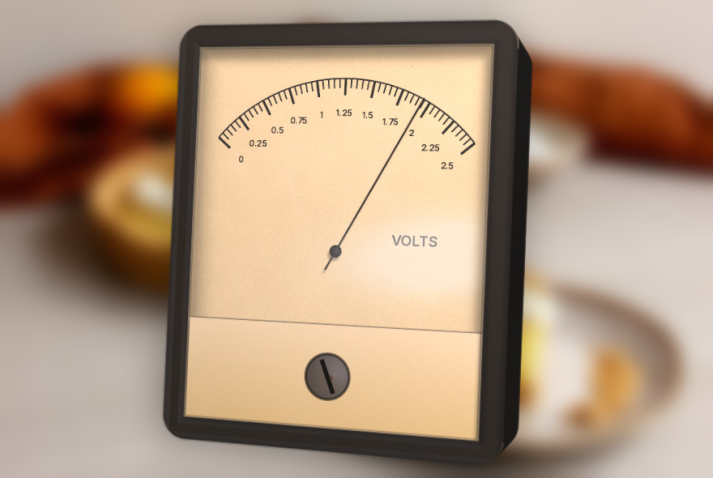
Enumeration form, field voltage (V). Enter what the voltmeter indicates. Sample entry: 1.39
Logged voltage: 1.95
